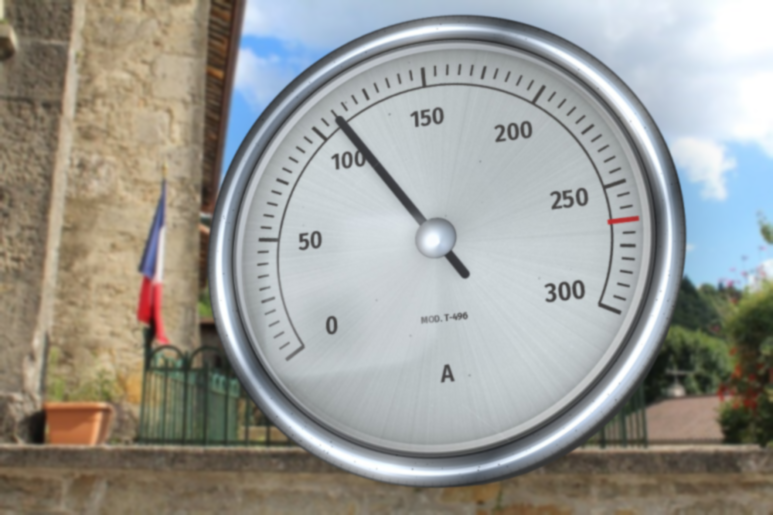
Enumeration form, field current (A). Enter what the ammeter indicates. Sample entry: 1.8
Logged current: 110
